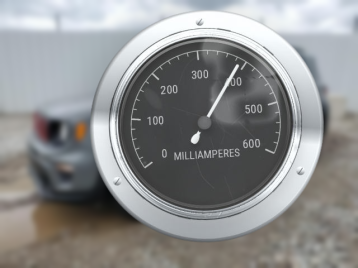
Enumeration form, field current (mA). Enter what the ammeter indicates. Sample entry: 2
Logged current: 390
